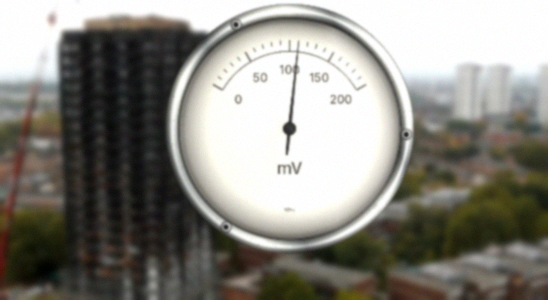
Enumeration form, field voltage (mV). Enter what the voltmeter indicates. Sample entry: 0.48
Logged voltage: 110
